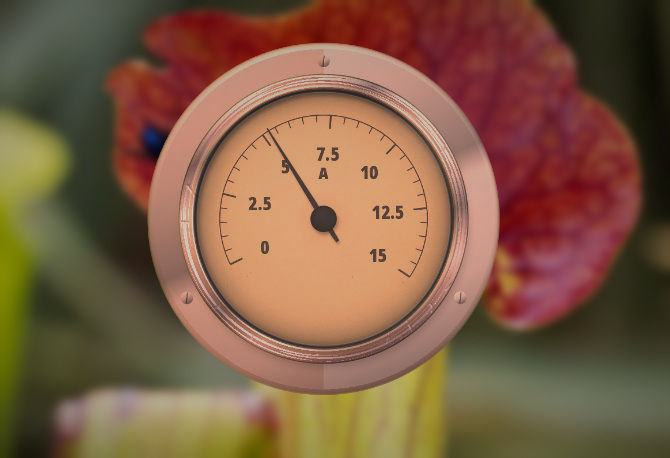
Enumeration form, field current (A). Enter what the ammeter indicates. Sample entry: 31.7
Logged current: 5.25
